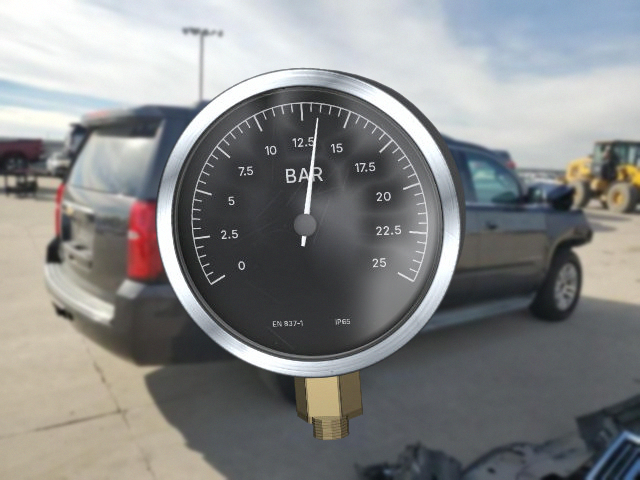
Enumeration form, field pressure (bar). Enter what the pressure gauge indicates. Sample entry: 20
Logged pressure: 13.5
